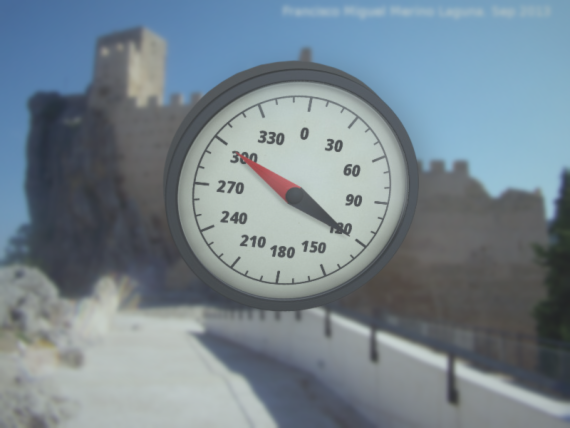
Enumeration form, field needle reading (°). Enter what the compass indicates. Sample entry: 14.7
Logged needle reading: 300
